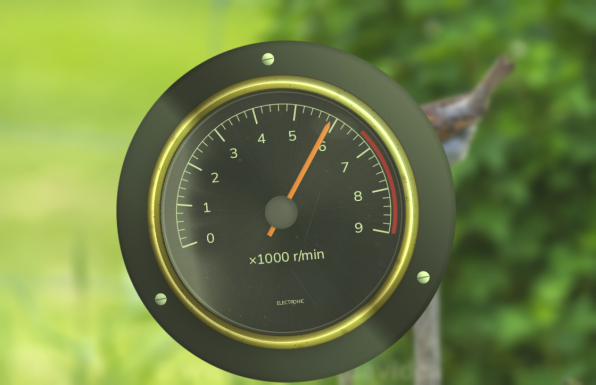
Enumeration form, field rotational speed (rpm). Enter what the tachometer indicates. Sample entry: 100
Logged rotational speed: 5900
